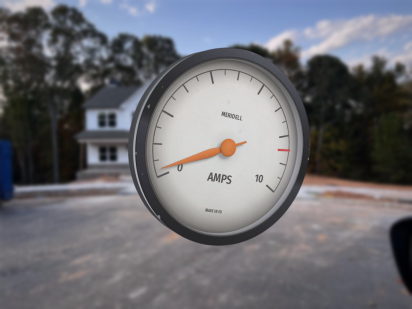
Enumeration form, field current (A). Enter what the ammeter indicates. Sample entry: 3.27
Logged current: 0.25
